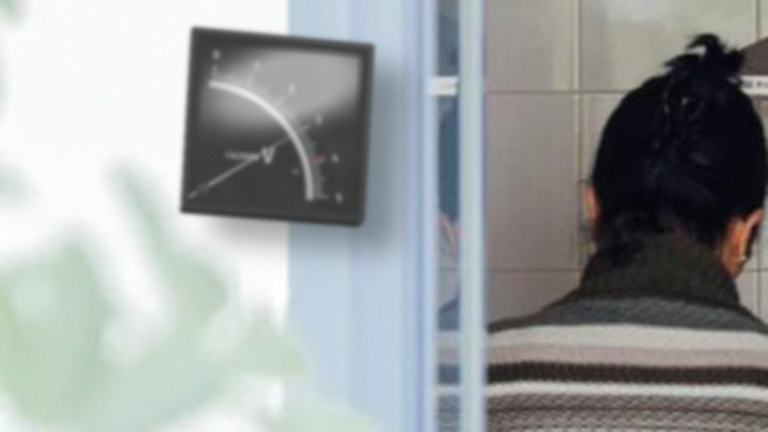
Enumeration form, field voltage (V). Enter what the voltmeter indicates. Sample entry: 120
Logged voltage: 3
